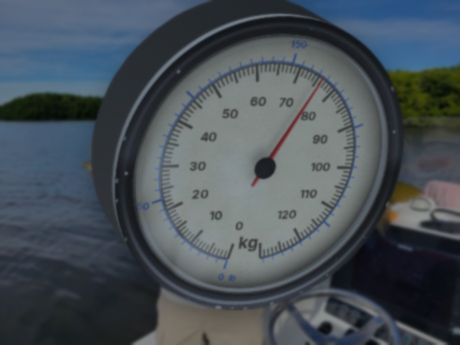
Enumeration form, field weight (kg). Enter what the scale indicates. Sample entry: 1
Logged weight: 75
